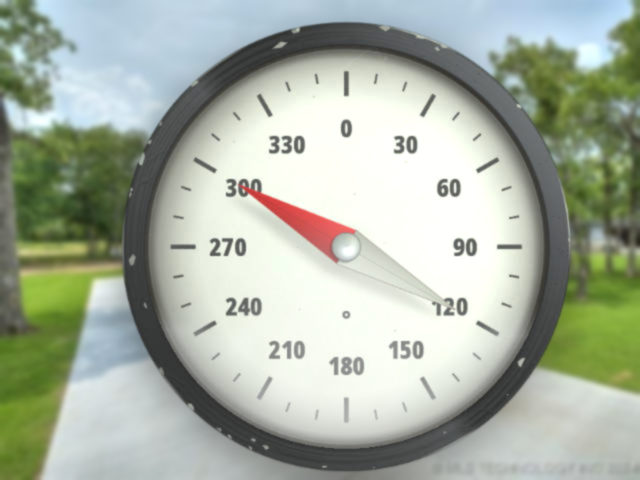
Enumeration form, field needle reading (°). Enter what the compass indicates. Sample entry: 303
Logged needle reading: 300
